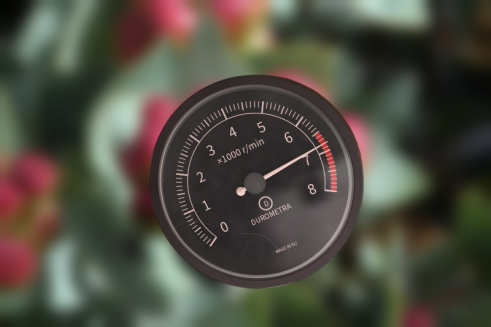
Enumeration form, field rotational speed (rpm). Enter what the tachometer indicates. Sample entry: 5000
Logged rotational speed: 6800
